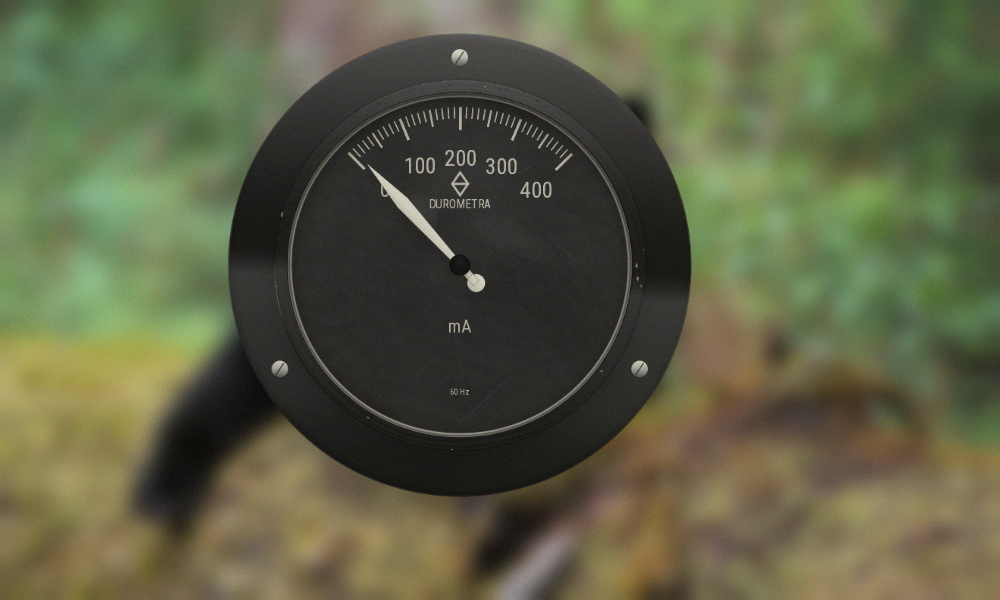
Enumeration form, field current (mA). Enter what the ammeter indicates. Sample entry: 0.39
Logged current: 10
